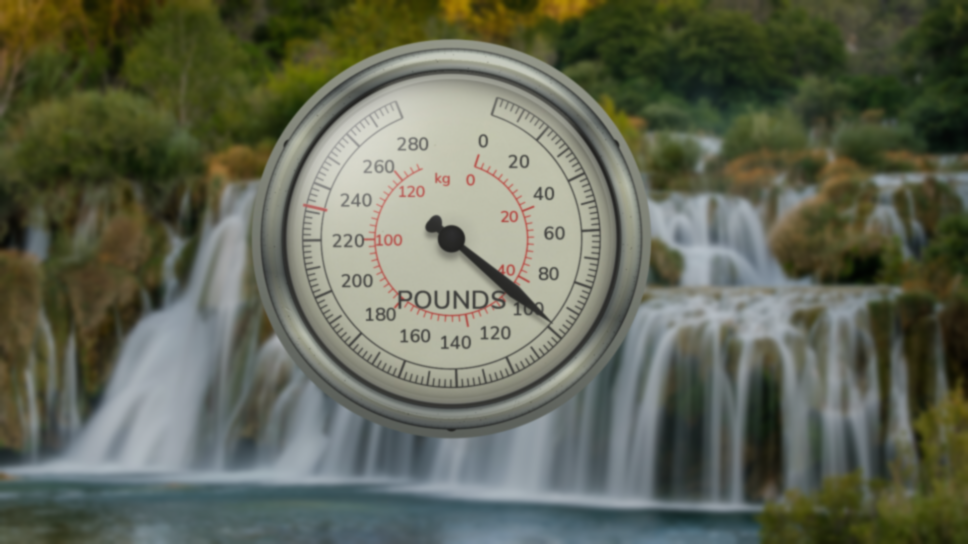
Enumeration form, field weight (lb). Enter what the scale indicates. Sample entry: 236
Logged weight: 98
